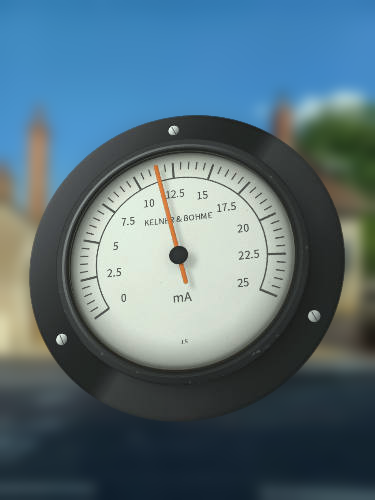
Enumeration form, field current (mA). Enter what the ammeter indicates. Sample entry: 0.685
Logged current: 11.5
